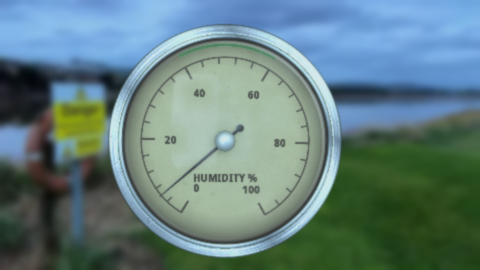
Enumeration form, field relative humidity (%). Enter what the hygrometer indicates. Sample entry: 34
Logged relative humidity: 6
